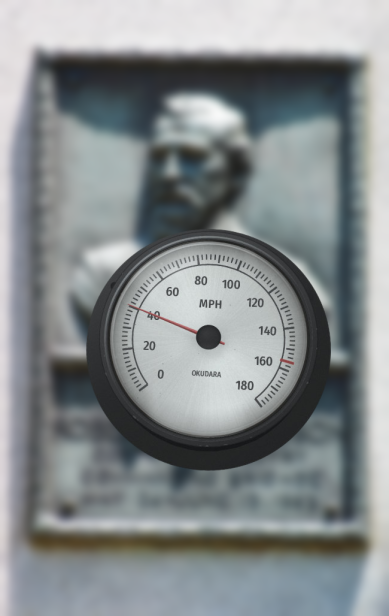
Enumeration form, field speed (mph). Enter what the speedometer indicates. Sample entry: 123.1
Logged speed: 40
